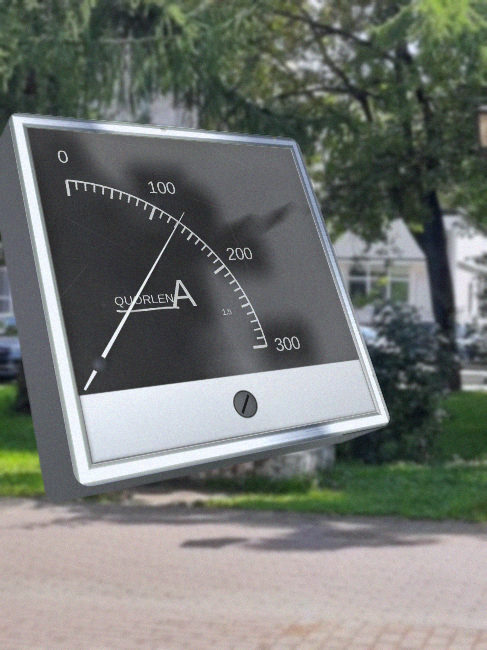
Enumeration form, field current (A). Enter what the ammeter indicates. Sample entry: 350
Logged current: 130
